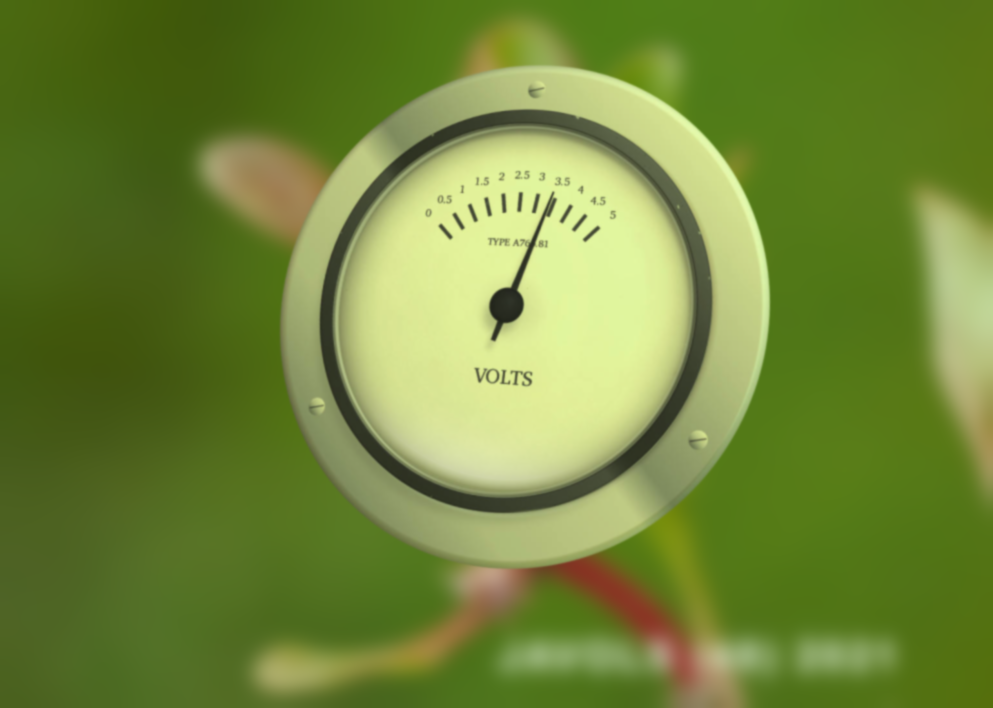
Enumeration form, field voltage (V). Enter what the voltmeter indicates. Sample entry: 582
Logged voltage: 3.5
